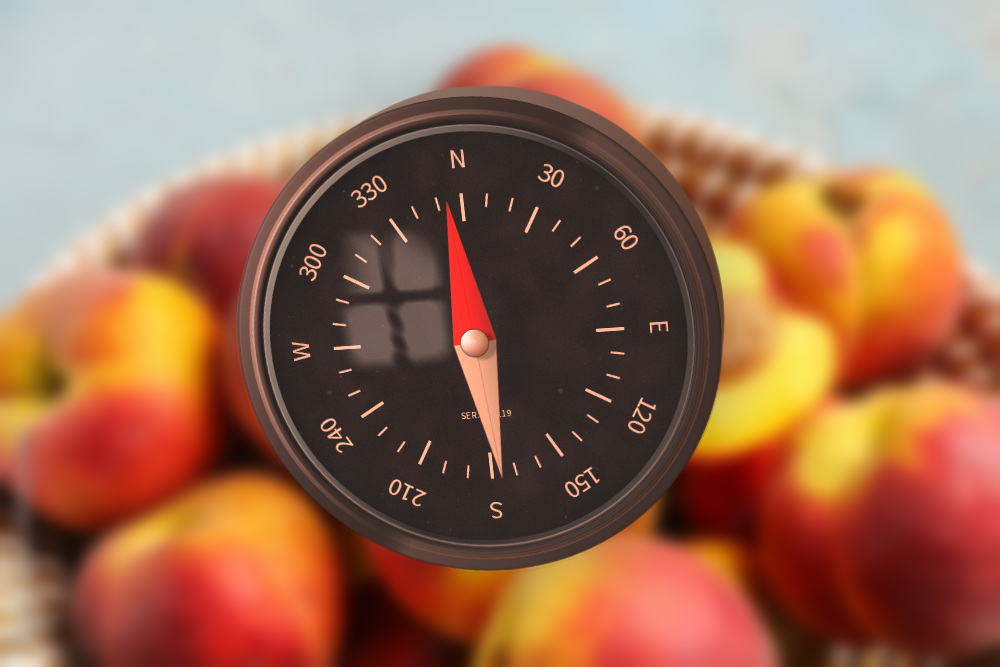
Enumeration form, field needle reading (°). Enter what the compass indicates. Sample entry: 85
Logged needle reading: 355
